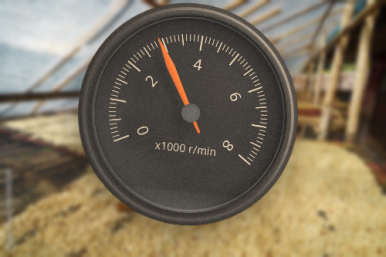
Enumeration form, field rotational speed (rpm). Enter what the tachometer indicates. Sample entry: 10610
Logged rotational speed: 2900
